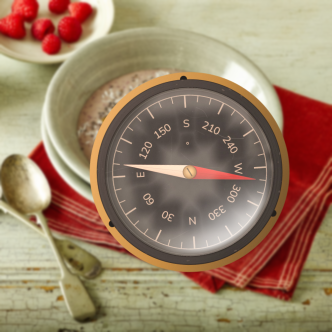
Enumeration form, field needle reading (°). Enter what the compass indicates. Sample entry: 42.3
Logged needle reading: 280
